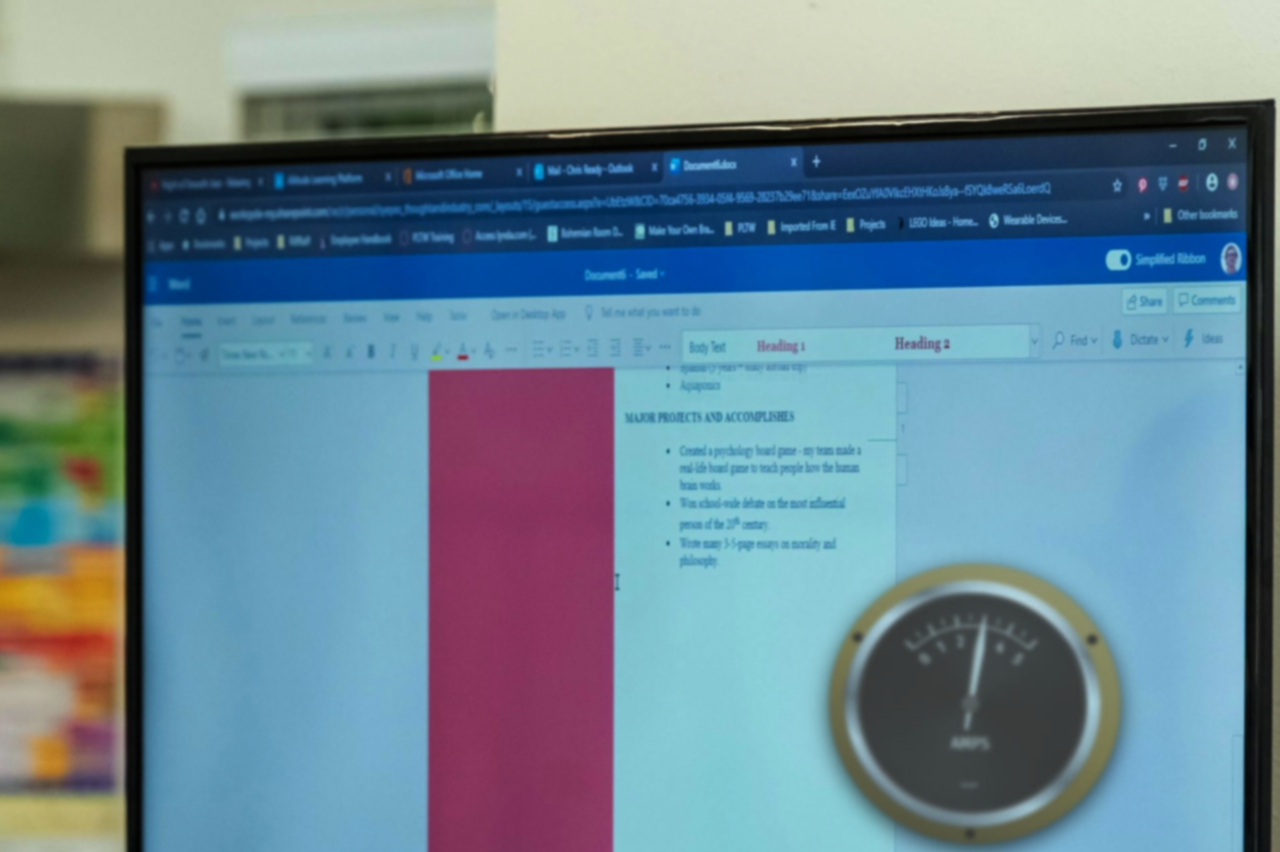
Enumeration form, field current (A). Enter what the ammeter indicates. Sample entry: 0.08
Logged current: 3
